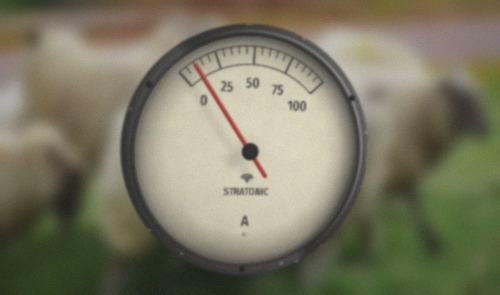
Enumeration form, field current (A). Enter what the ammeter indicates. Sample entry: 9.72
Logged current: 10
